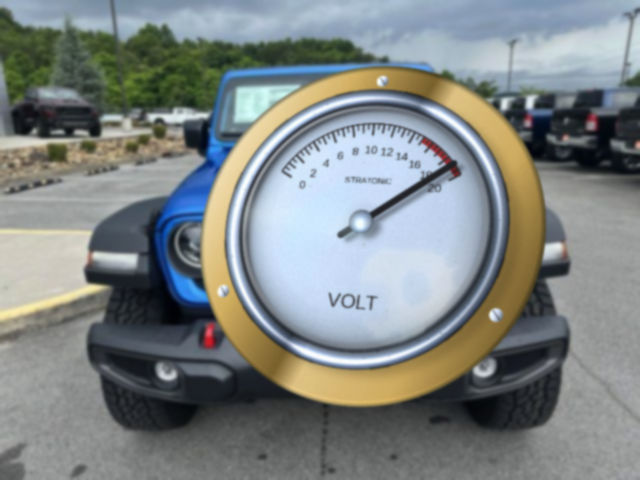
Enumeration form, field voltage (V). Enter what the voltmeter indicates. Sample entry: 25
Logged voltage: 19
